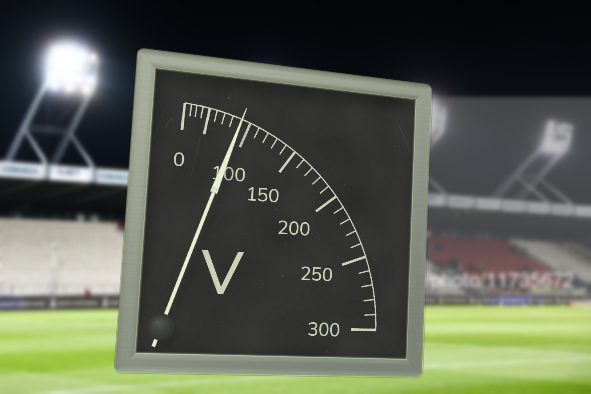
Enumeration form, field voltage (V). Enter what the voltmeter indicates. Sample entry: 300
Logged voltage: 90
